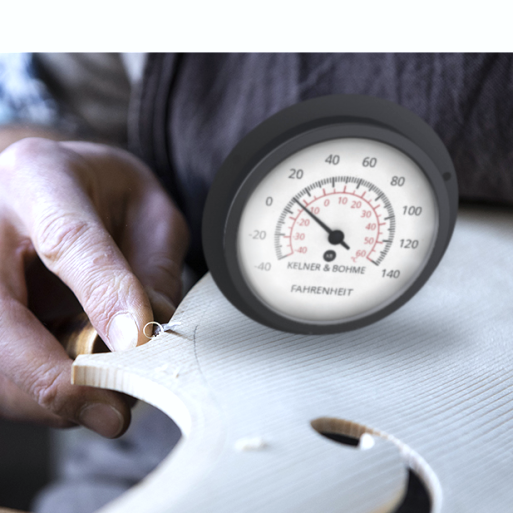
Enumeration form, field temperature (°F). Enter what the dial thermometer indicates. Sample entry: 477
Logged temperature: 10
